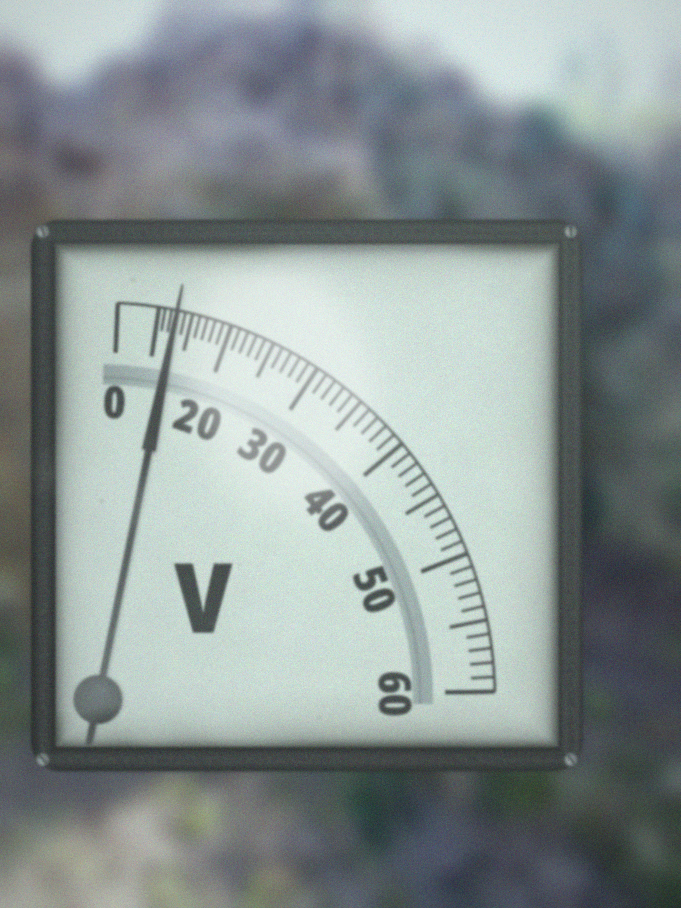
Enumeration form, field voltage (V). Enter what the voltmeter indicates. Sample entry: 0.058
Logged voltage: 13
